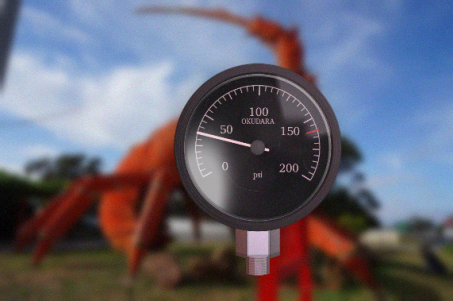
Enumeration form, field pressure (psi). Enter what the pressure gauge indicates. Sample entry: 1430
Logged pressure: 35
